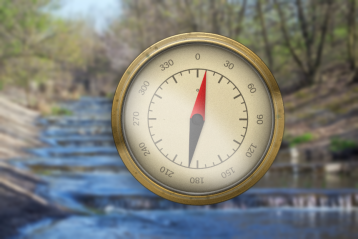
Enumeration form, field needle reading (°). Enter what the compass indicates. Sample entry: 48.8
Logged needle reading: 10
